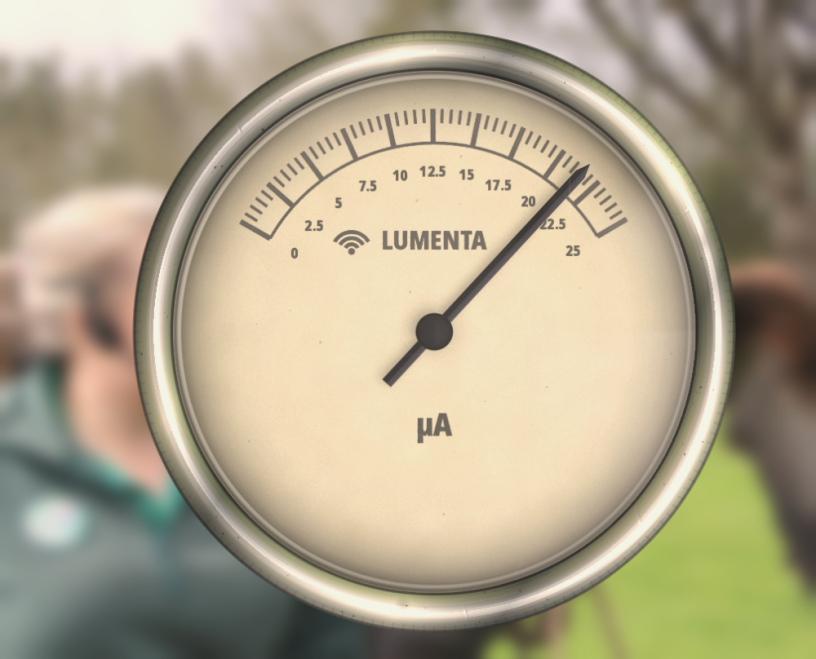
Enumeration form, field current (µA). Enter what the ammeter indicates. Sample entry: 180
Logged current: 21.5
